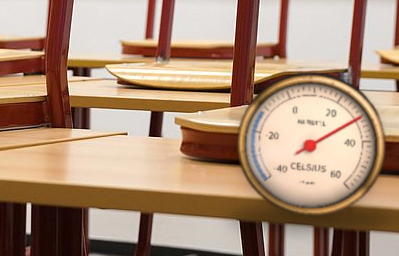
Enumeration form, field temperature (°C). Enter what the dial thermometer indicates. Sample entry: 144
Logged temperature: 30
